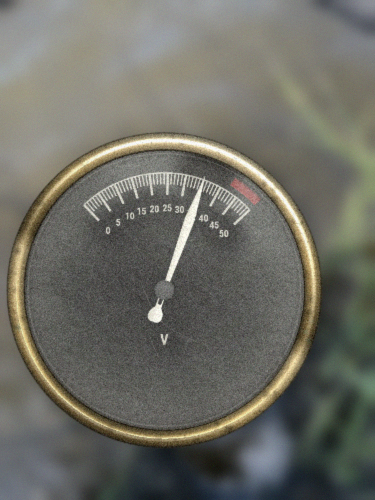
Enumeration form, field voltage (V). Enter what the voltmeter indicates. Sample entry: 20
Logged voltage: 35
